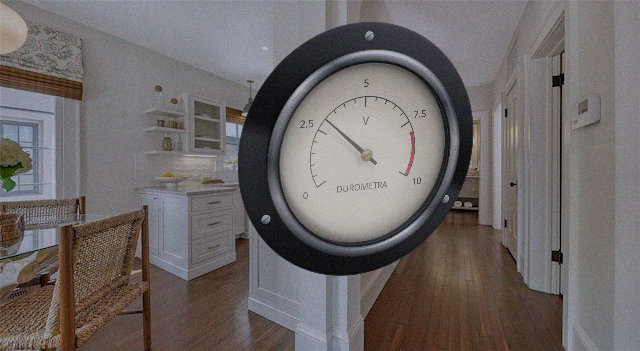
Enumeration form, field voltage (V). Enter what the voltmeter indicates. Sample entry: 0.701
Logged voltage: 3
